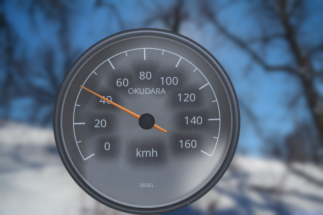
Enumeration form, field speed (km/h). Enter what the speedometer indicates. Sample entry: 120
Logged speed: 40
